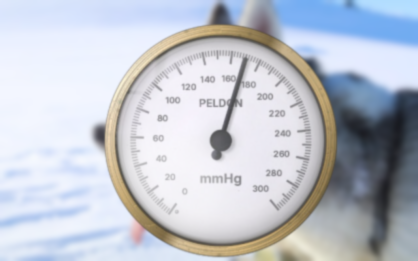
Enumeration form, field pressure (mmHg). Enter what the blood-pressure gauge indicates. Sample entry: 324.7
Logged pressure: 170
